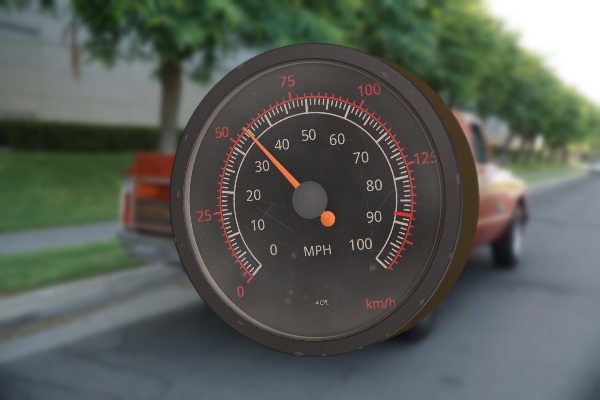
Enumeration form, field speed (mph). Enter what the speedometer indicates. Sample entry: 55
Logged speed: 35
